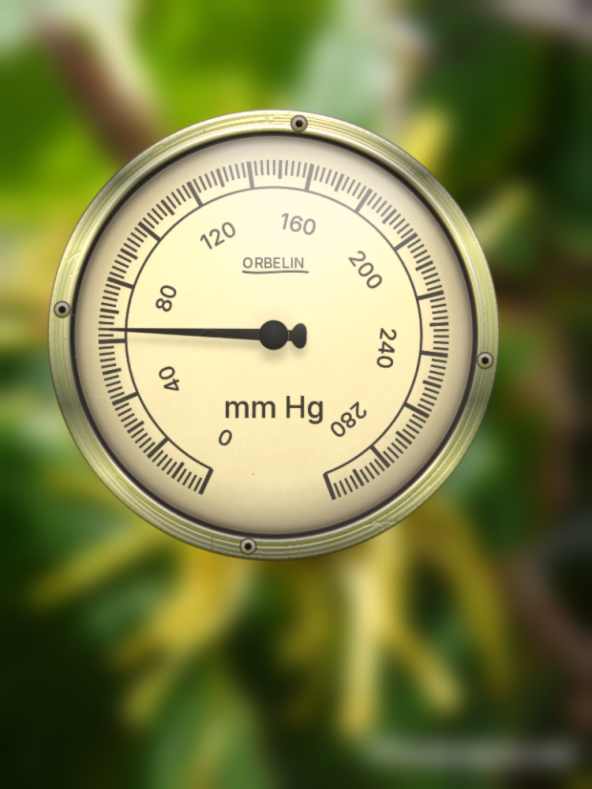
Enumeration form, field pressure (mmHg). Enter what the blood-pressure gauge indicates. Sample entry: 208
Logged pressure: 64
